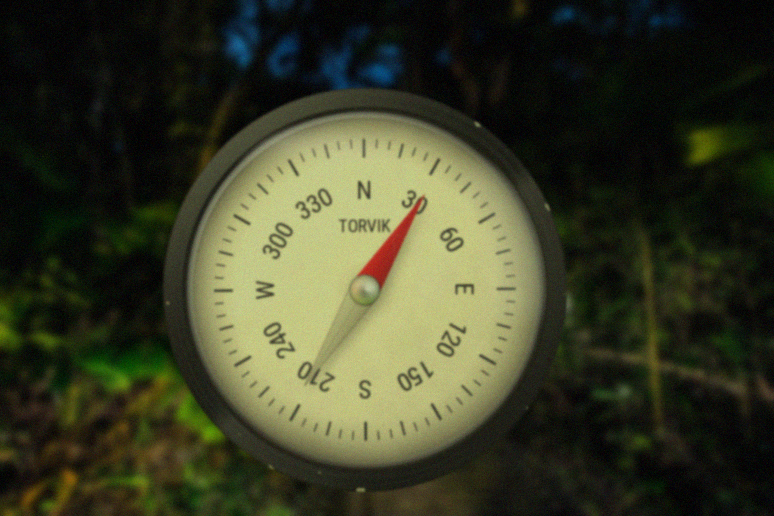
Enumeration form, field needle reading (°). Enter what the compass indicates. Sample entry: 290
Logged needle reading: 32.5
